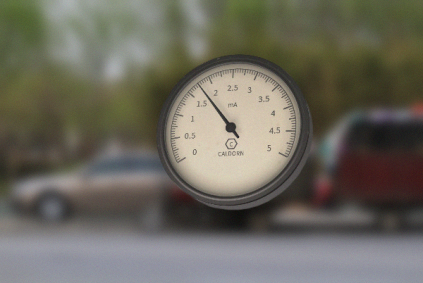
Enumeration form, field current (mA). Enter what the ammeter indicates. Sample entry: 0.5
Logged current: 1.75
